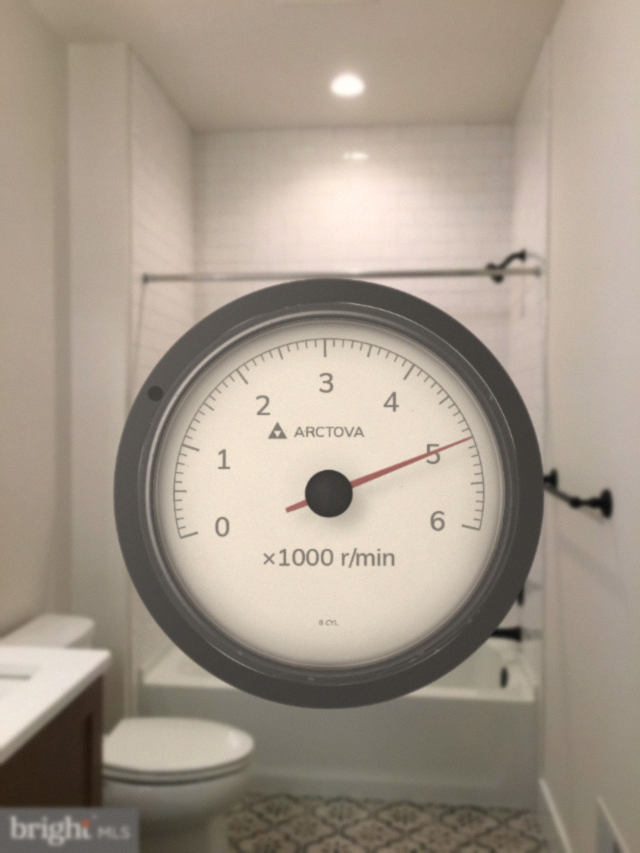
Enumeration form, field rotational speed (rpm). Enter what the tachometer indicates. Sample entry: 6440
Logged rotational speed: 5000
